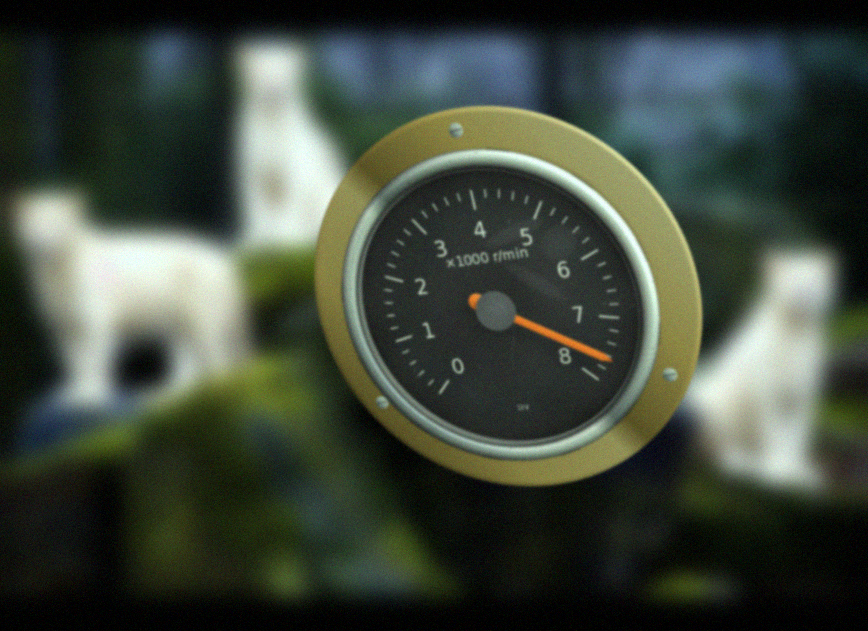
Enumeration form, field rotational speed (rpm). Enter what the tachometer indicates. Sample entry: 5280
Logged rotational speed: 7600
